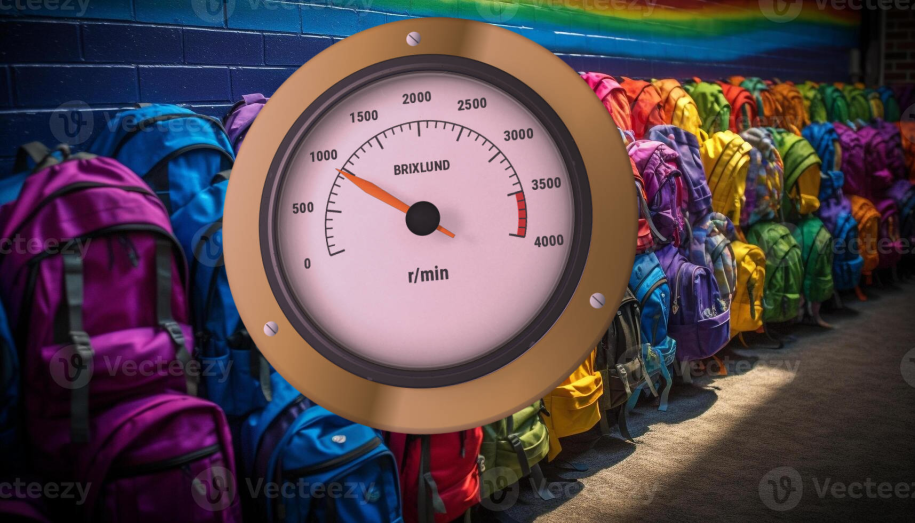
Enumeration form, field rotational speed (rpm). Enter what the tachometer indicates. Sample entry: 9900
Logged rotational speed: 950
